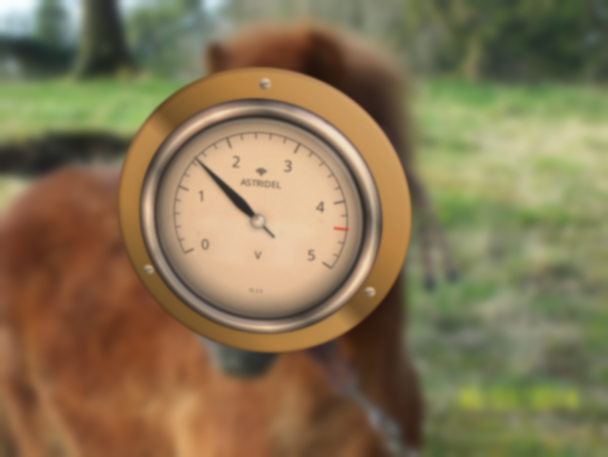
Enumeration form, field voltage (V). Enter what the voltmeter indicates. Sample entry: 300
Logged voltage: 1.5
